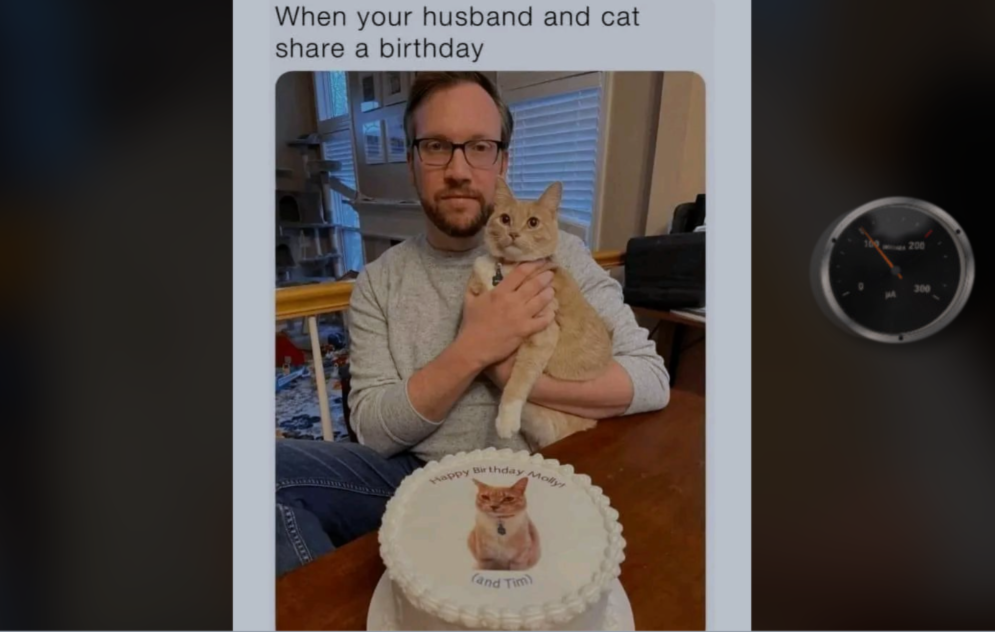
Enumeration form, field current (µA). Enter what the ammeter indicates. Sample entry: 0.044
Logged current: 100
